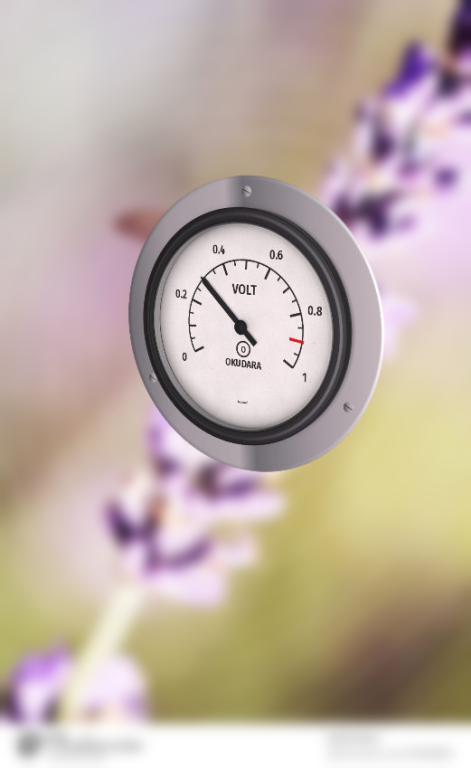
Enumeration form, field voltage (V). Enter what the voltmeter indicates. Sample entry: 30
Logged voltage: 0.3
